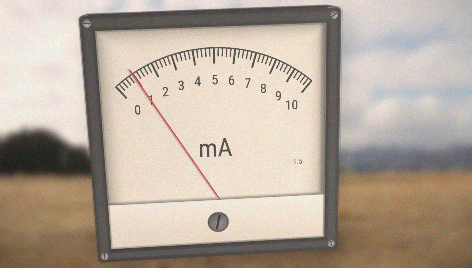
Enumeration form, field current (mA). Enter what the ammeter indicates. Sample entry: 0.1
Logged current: 1
